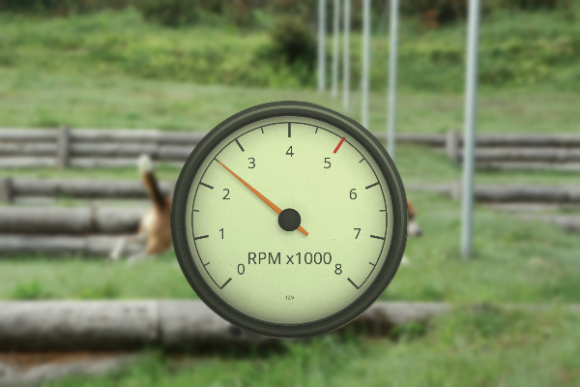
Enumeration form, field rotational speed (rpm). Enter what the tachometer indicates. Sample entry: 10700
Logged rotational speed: 2500
